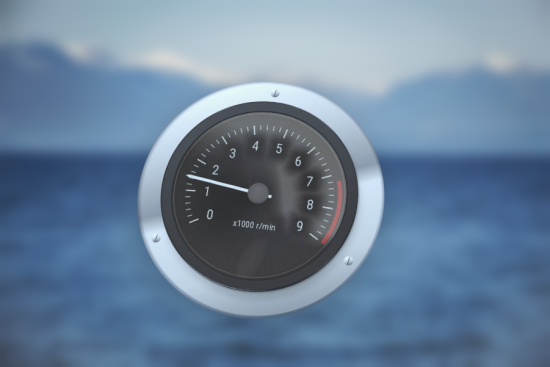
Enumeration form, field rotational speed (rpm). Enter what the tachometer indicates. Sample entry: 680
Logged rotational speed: 1400
